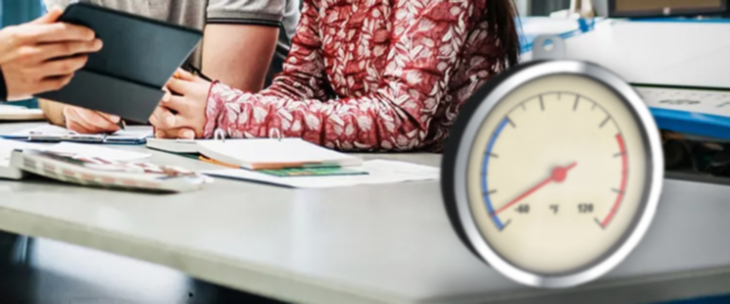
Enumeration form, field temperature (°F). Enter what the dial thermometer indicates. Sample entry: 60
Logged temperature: -50
